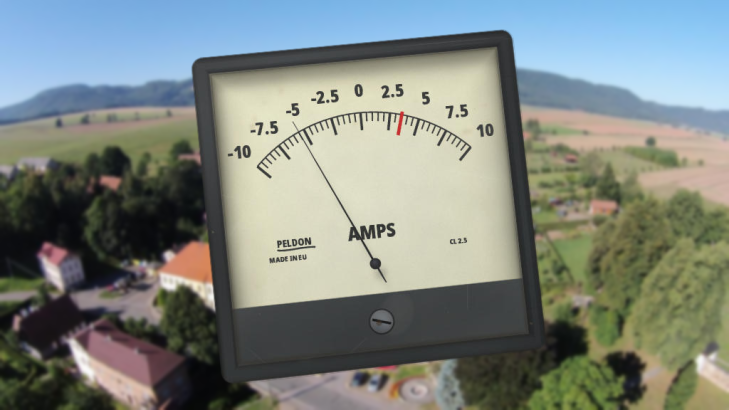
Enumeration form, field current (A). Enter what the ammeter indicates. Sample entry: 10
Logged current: -5.5
